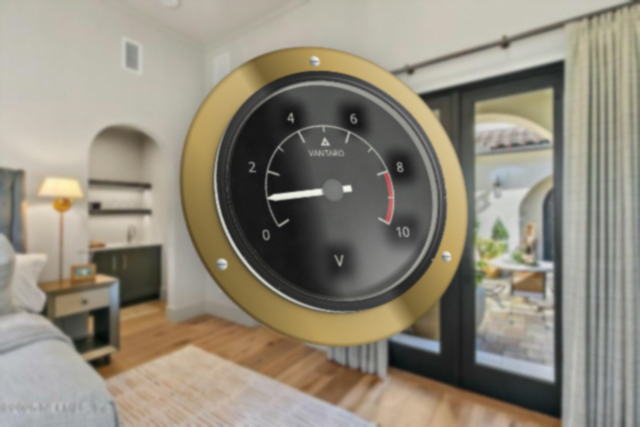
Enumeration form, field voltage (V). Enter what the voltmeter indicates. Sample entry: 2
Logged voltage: 1
